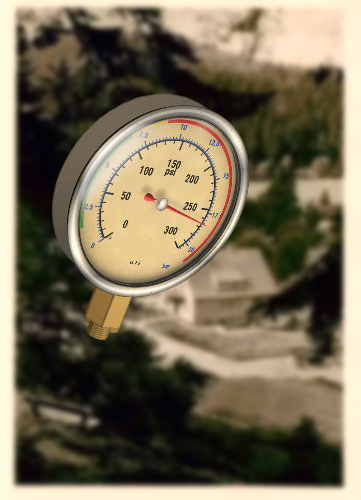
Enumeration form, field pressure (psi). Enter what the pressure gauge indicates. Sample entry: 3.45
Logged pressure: 265
